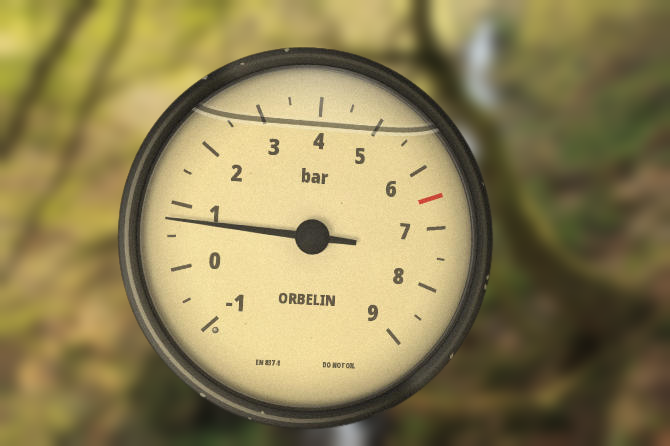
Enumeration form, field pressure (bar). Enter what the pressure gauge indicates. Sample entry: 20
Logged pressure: 0.75
